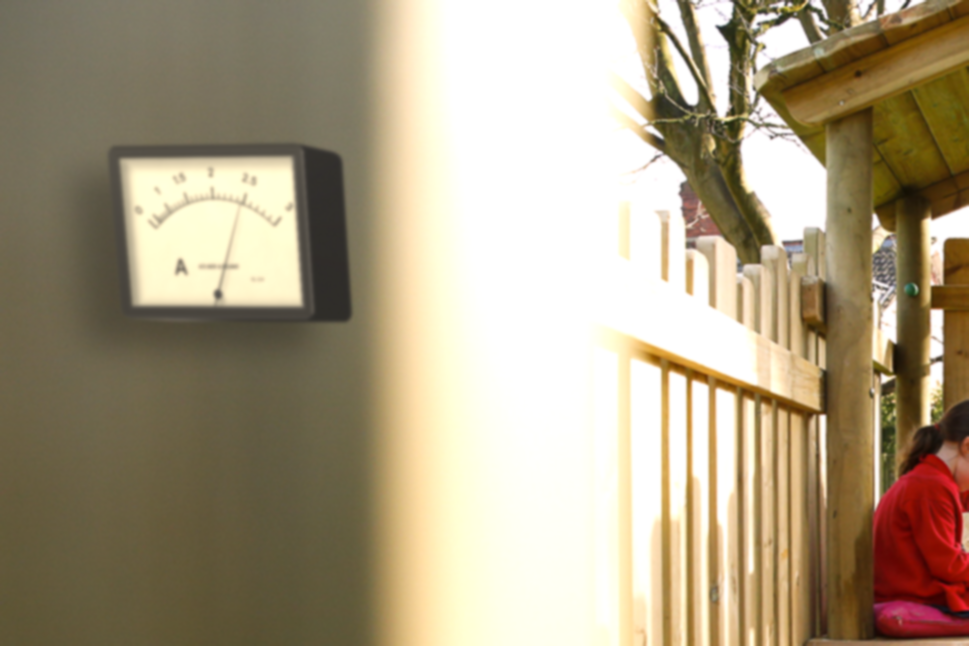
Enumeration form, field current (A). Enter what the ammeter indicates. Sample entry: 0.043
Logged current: 2.5
